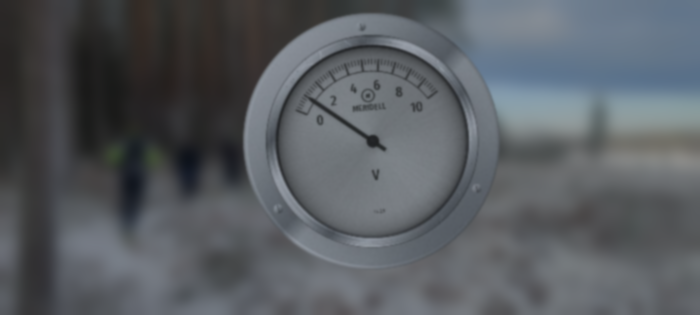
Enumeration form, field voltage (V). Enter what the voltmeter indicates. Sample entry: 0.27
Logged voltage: 1
